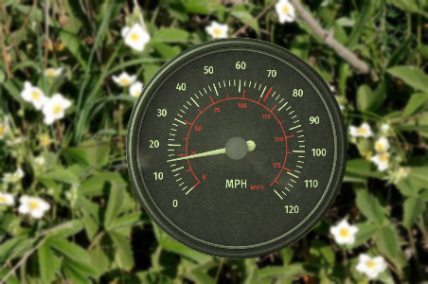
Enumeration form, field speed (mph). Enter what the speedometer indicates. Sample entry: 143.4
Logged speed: 14
